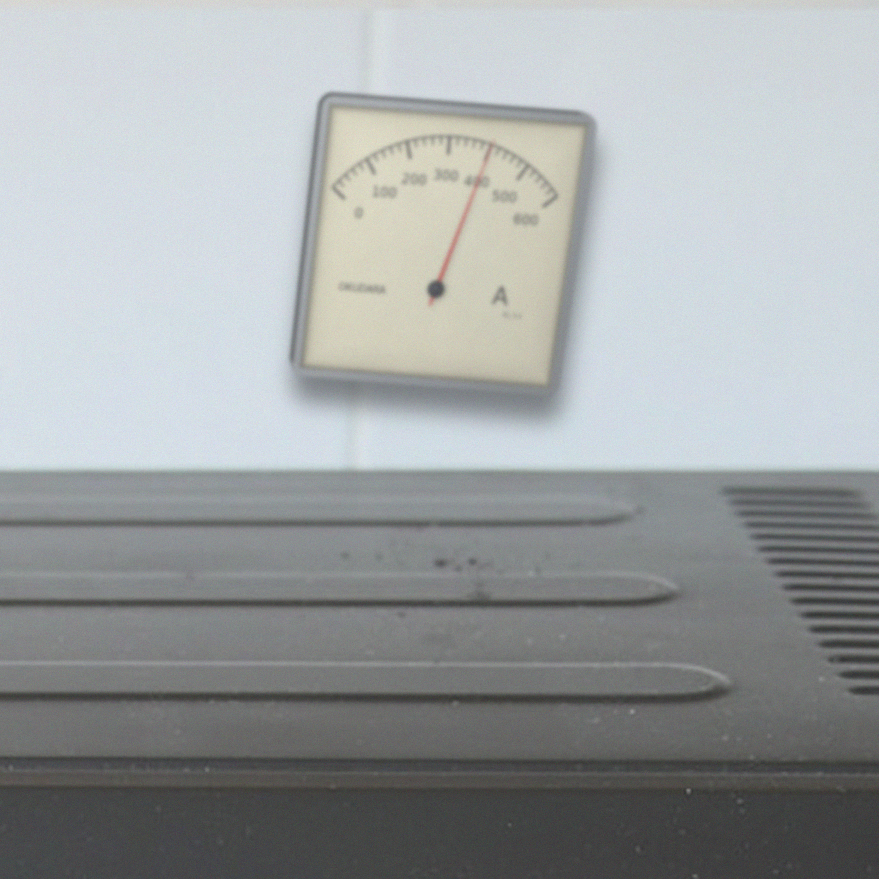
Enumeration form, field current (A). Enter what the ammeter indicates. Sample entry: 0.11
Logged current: 400
